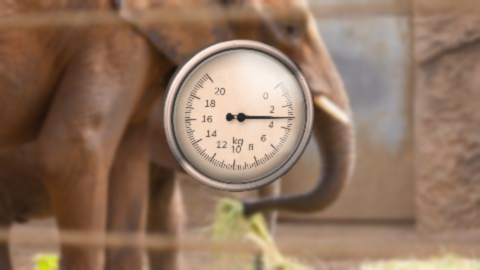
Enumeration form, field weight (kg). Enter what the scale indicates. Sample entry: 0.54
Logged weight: 3
